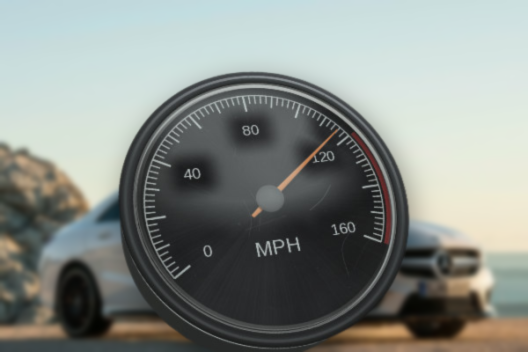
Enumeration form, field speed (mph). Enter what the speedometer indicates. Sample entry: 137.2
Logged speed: 116
